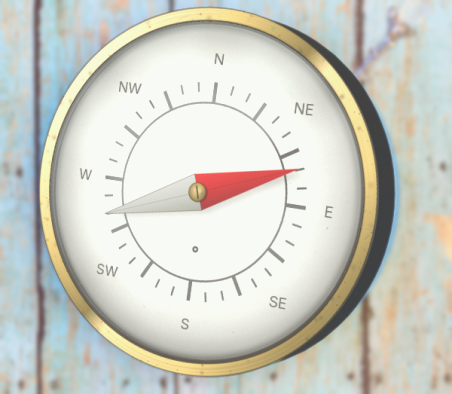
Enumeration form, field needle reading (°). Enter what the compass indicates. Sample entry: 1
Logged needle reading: 70
